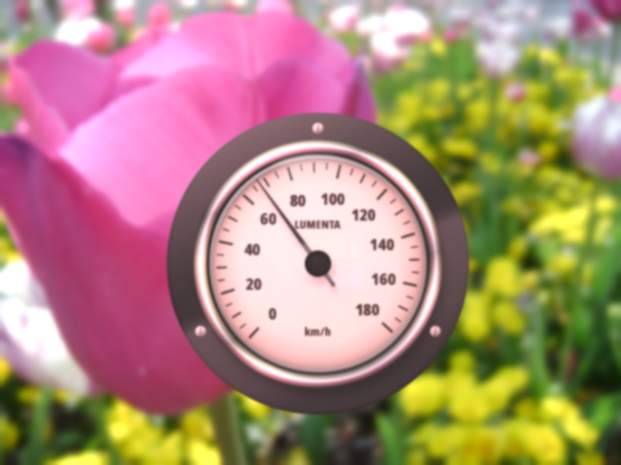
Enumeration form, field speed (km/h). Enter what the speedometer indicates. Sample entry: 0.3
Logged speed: 67.5
